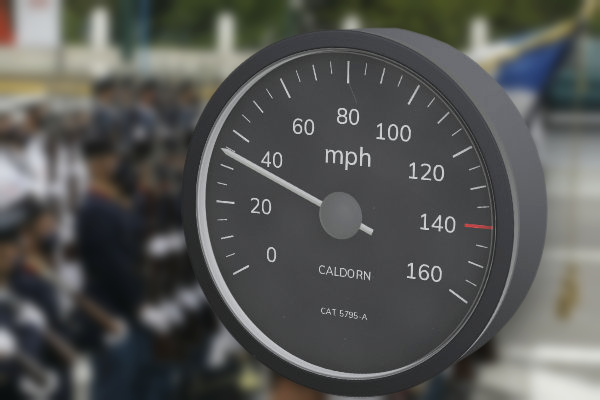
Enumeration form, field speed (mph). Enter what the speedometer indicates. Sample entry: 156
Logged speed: 35
